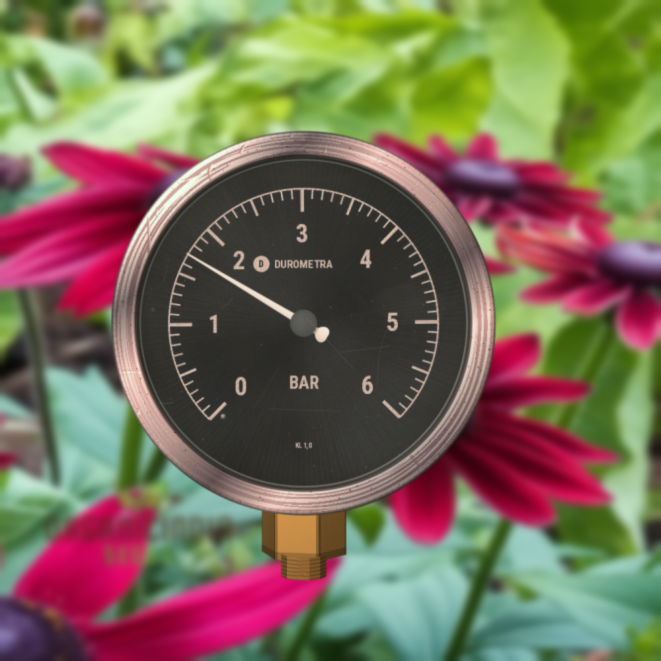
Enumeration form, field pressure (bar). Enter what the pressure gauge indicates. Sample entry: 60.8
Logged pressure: 1.7
